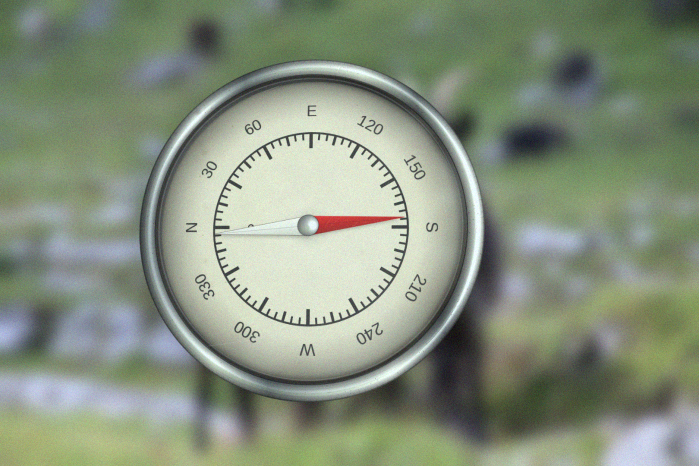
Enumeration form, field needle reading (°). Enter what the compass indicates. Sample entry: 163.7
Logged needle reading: 175
